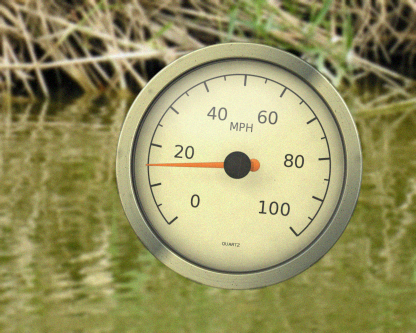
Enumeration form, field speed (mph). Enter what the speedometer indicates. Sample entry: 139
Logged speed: 15
